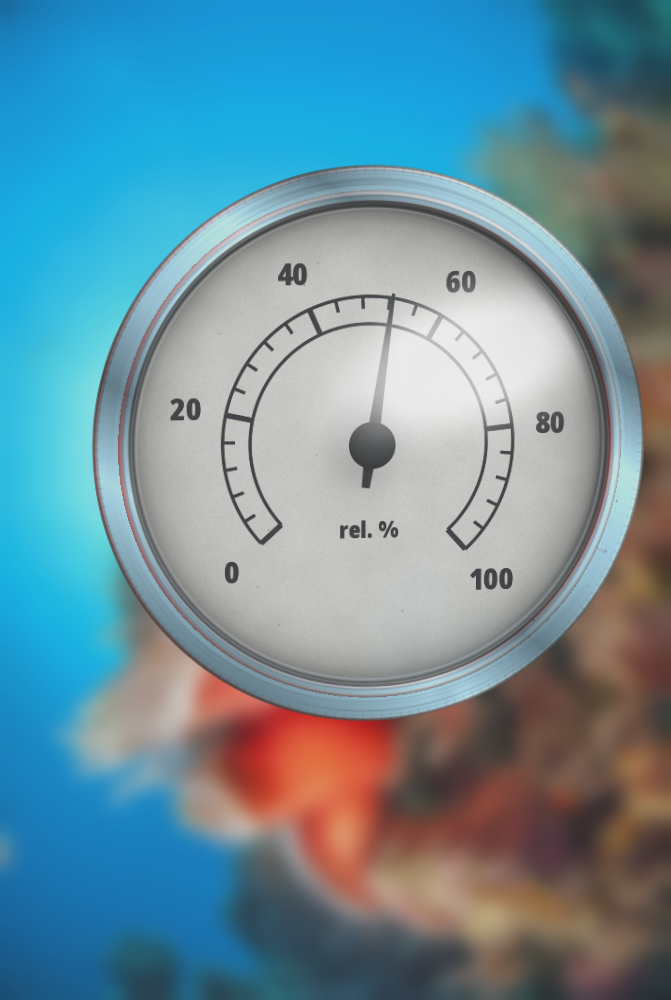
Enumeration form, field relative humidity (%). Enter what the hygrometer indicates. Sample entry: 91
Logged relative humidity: 52
